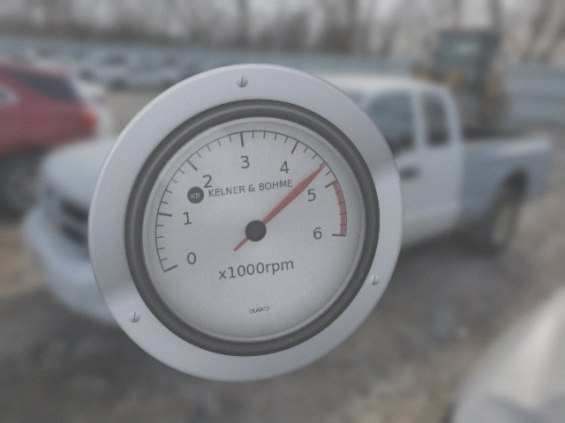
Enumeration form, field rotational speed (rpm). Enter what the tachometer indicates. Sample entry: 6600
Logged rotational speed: 4600
